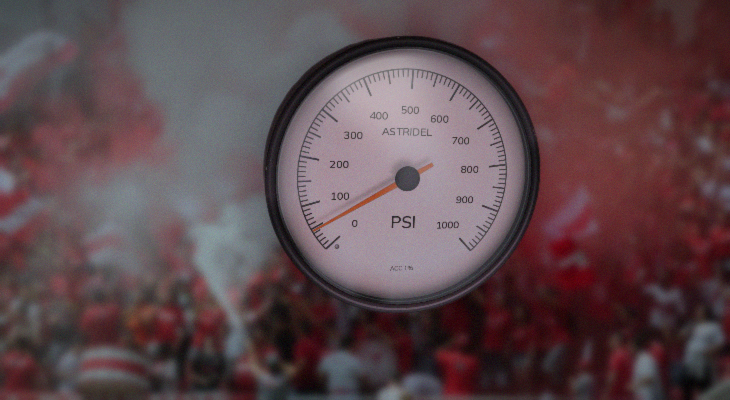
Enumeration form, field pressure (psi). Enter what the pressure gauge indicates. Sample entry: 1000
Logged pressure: 50
